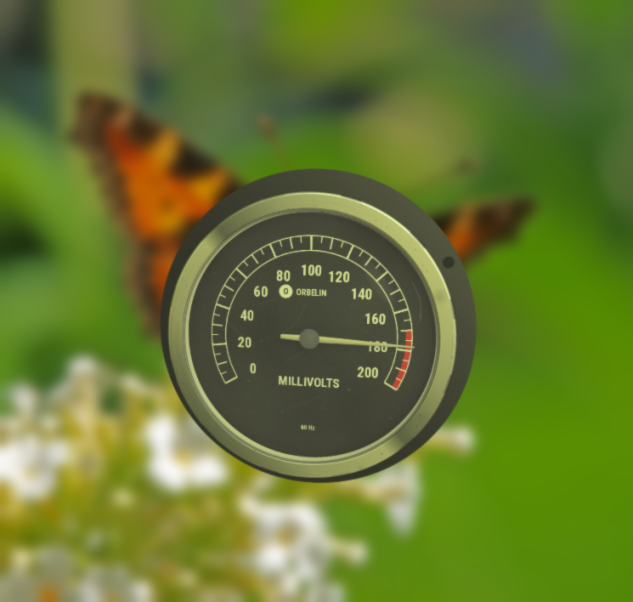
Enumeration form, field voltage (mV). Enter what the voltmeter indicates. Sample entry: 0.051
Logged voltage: 177.5
